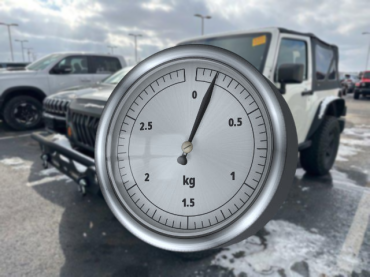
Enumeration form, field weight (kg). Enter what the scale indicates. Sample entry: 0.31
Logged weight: 0.15
